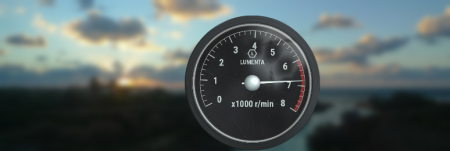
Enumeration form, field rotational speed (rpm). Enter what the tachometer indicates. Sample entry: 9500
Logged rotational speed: 6800
